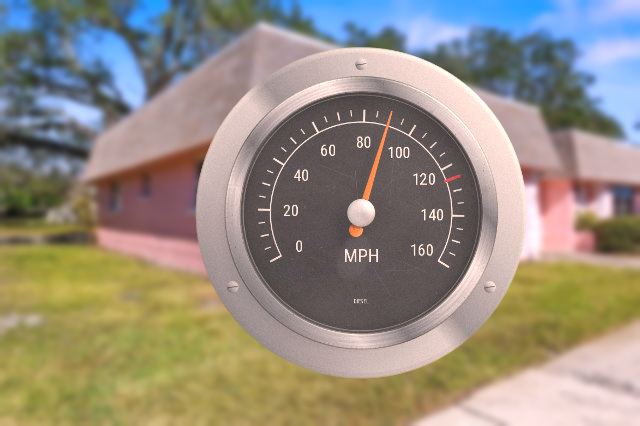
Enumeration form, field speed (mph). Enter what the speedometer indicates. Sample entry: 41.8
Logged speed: 90
